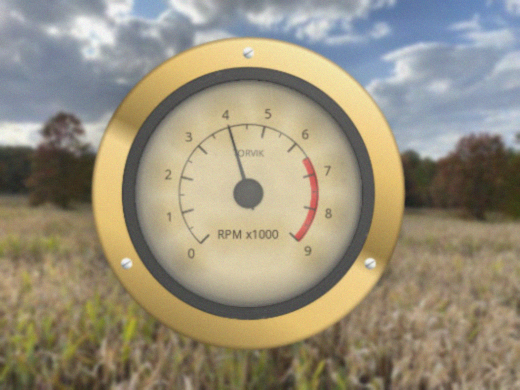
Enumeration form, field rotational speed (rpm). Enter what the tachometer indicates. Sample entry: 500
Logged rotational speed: 4000
